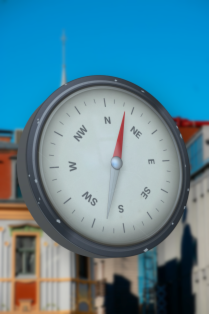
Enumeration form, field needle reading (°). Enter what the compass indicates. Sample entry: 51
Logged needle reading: 20
